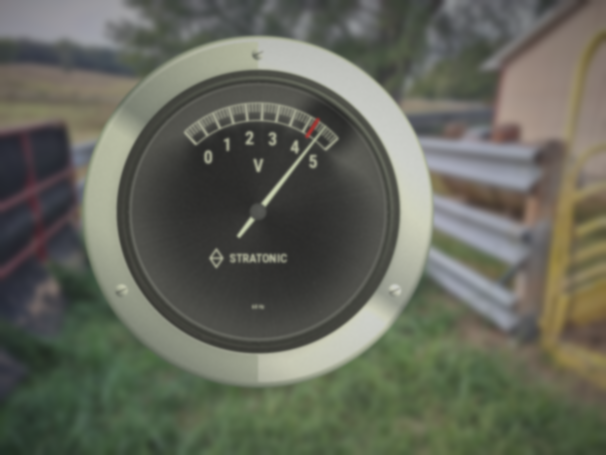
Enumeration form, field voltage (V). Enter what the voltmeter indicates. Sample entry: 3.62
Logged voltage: 4.5
